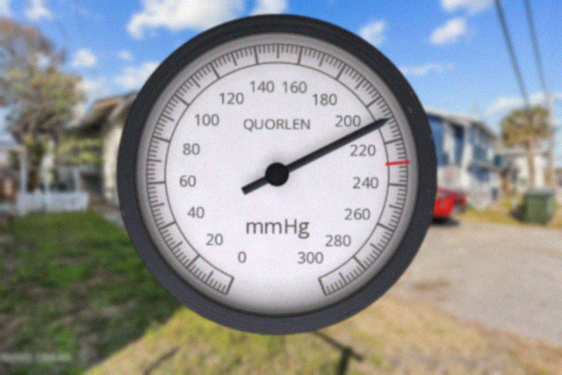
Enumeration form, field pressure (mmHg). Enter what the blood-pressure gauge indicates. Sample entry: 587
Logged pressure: 210
